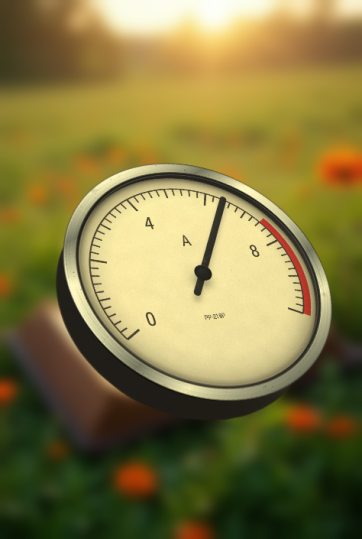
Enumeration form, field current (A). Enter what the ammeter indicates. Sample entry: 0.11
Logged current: 6.4
